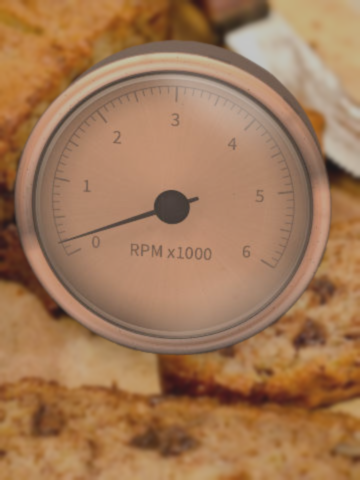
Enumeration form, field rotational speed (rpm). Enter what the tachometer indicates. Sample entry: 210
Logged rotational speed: 200
